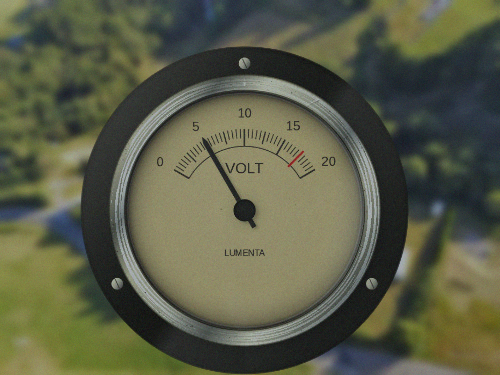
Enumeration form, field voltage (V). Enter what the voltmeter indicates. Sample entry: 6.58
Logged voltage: 5
